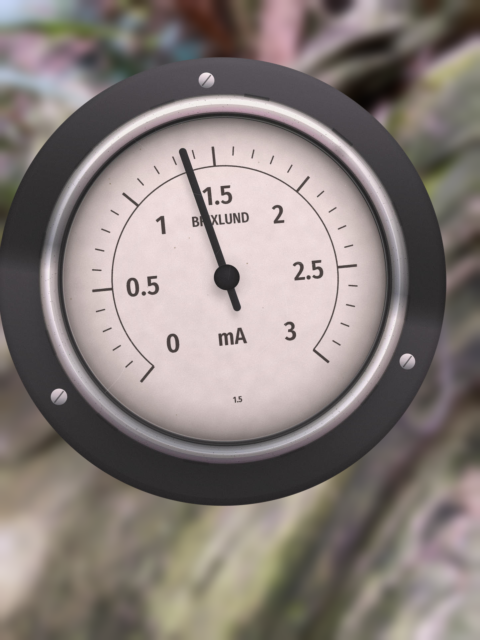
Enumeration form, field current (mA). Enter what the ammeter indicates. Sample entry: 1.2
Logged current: 1.35
